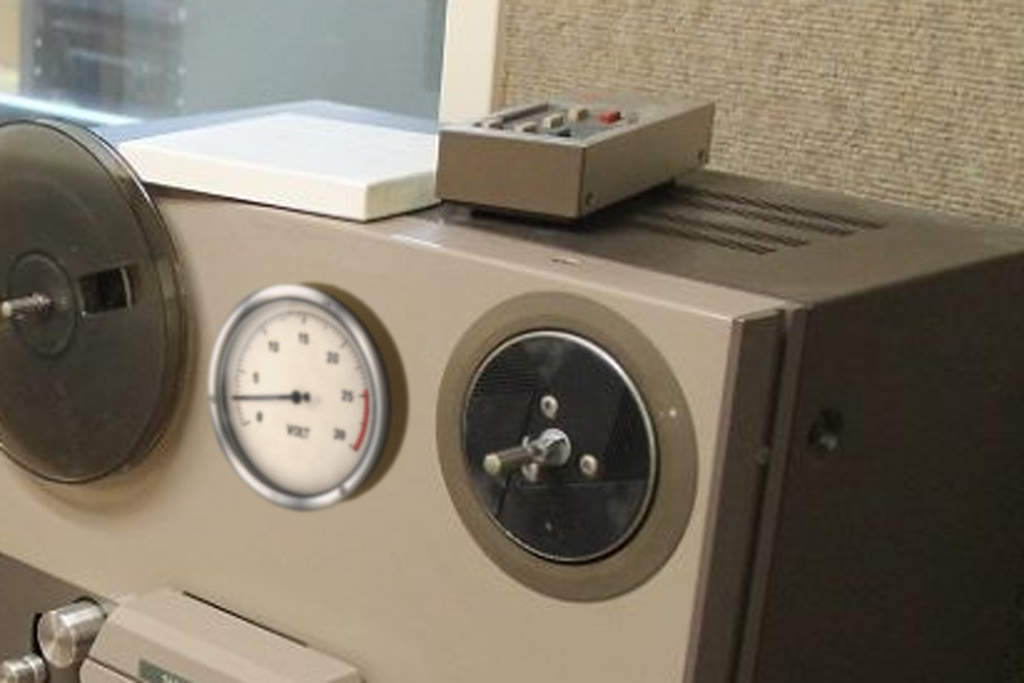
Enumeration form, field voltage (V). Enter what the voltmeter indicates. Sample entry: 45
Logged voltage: 2.5
